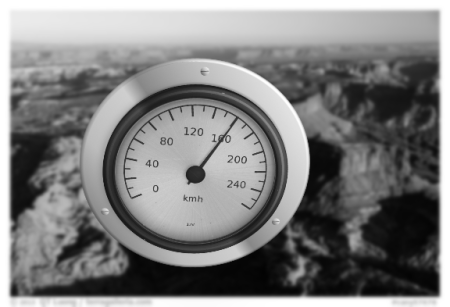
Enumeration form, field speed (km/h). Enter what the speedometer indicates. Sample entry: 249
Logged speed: 160
